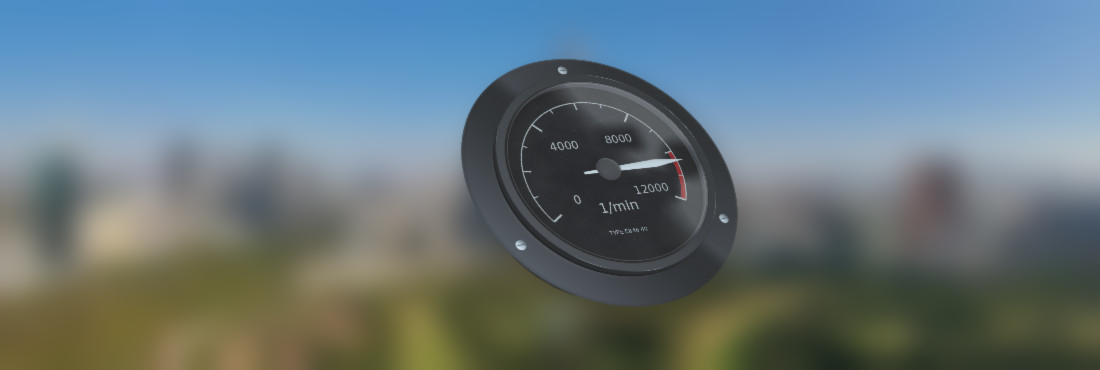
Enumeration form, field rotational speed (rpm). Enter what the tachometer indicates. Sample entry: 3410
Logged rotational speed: 10500
